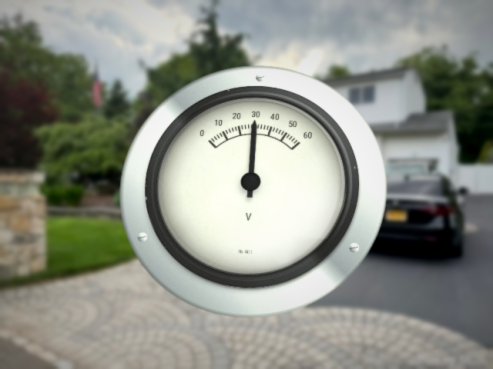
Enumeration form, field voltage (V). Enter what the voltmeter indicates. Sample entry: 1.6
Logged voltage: 30
